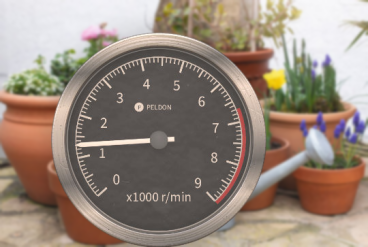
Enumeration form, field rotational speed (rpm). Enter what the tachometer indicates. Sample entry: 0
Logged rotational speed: 1300
